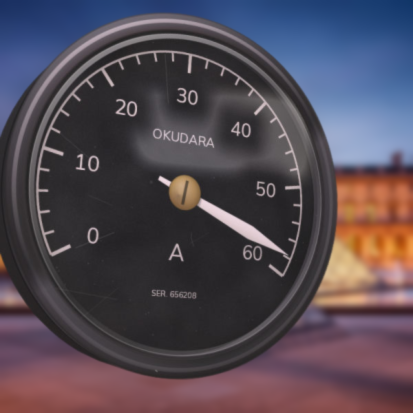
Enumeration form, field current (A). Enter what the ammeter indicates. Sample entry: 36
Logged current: 58
